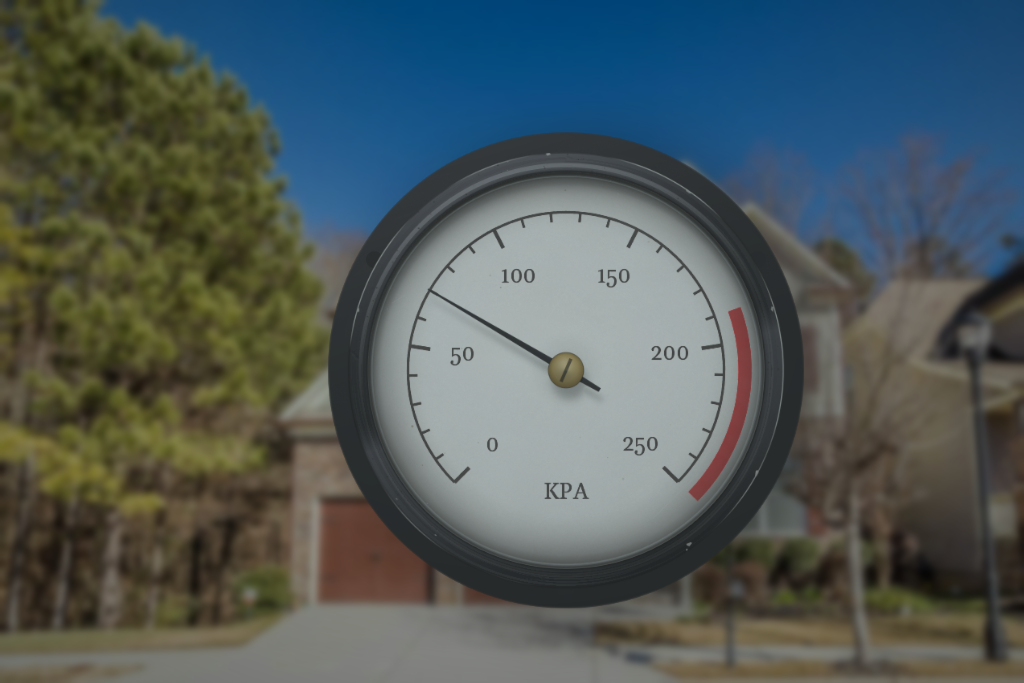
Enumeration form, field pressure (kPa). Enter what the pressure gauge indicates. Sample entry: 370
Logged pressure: 70
